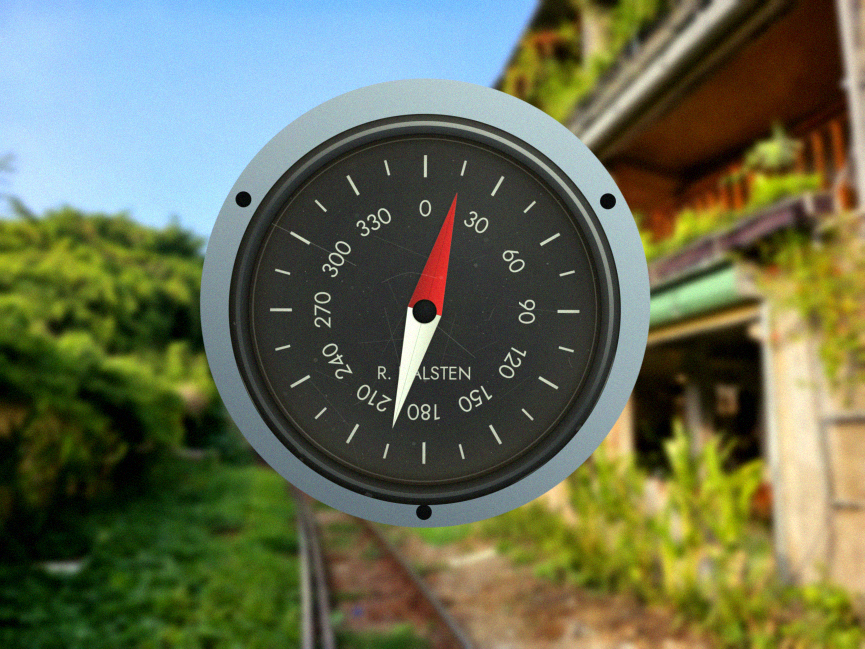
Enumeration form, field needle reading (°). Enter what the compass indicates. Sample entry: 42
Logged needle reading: 15
